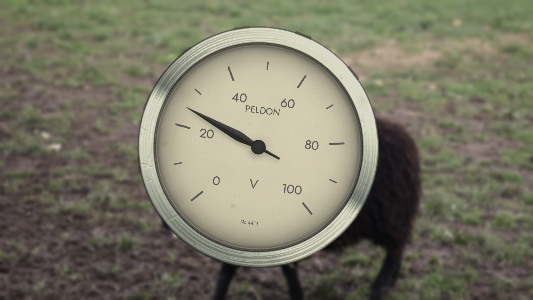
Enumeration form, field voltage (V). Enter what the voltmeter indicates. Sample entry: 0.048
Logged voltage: 25
